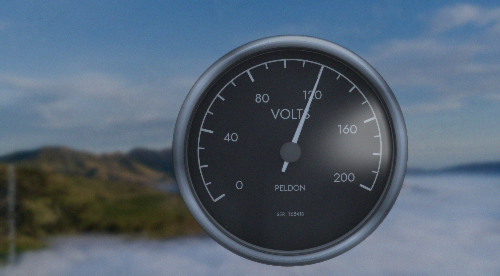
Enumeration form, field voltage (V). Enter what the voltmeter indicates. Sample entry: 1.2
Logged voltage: 120
